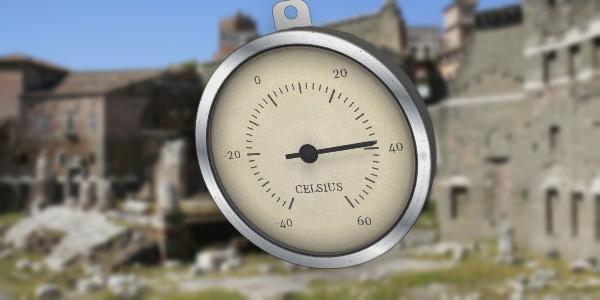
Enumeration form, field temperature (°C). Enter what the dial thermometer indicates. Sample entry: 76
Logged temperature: 38
